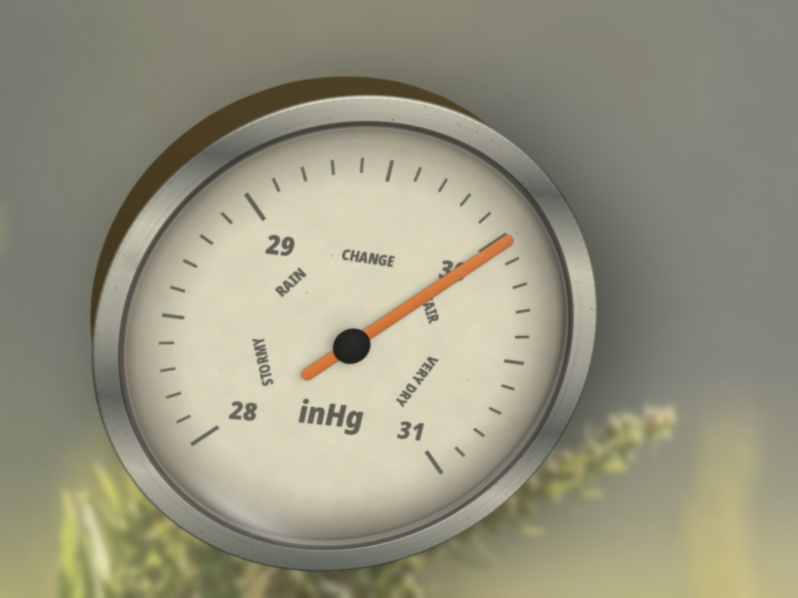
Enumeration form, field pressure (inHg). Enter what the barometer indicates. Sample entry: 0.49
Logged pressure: 30
